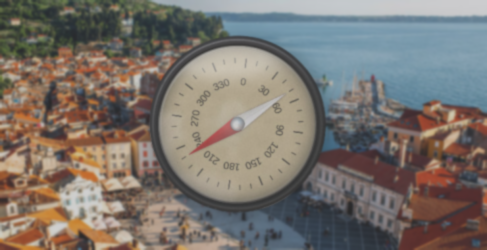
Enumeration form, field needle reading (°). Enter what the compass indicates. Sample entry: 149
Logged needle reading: 230
